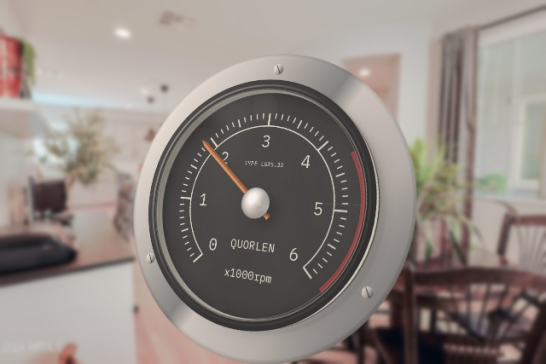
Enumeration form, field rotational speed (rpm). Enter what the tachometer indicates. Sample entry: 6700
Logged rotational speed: 1900
